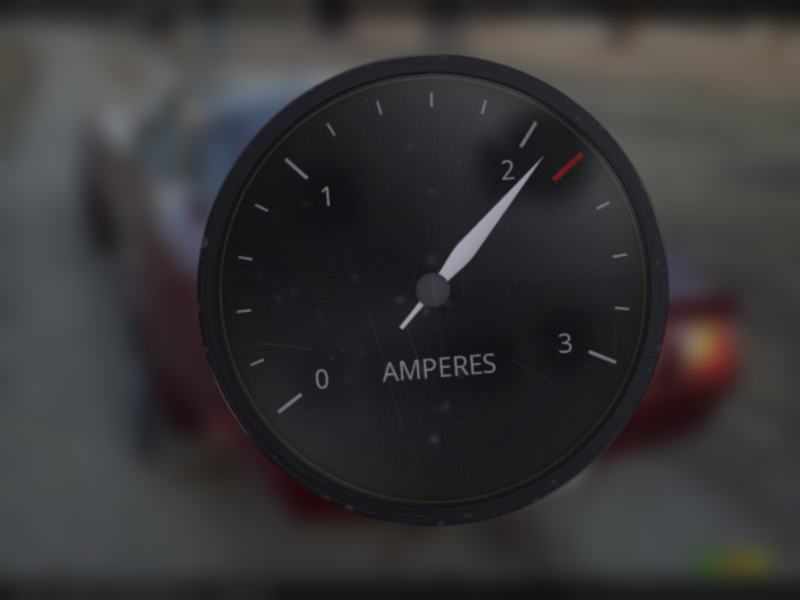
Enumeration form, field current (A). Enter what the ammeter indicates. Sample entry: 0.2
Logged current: 2.1
